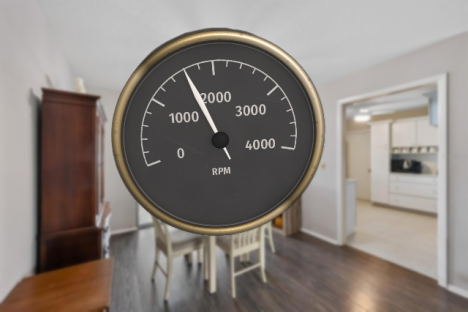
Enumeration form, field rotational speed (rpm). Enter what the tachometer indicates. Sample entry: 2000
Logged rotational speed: 1600
